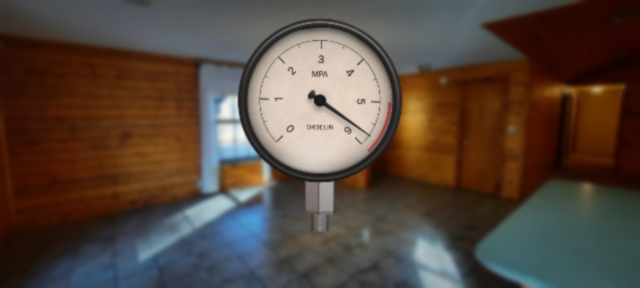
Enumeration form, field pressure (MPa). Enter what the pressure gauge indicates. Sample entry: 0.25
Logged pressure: 5.75
